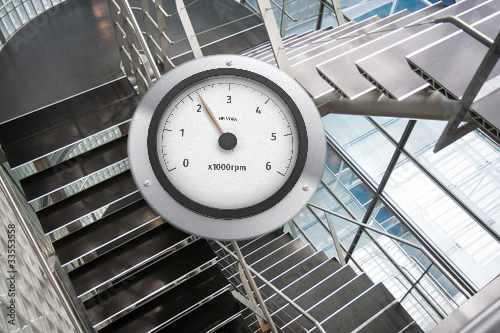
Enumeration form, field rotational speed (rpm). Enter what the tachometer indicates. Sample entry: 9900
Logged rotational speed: 2200
